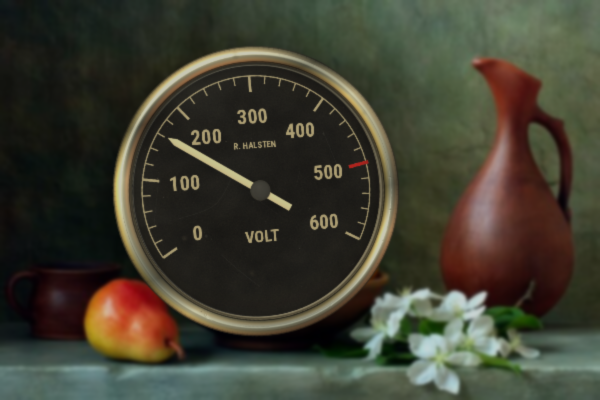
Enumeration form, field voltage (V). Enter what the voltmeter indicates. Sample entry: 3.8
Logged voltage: 160
